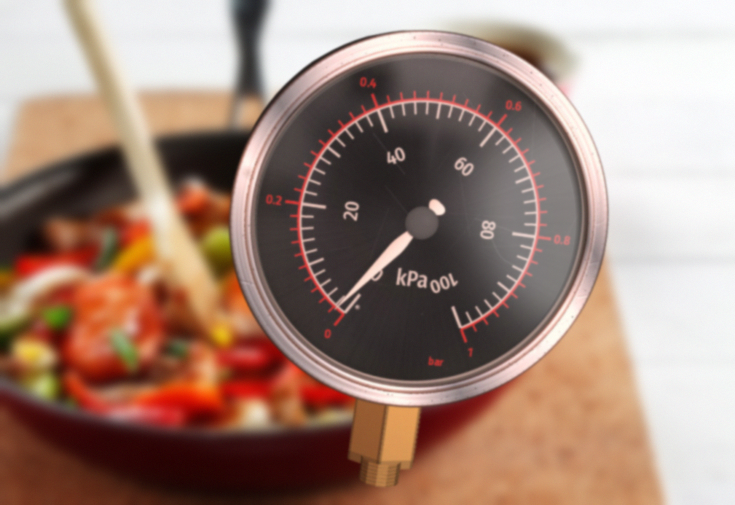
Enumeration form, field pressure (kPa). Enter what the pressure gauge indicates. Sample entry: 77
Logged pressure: 2
